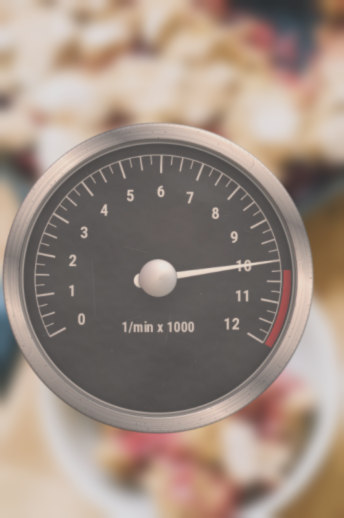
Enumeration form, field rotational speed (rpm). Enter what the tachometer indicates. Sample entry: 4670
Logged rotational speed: 10000
